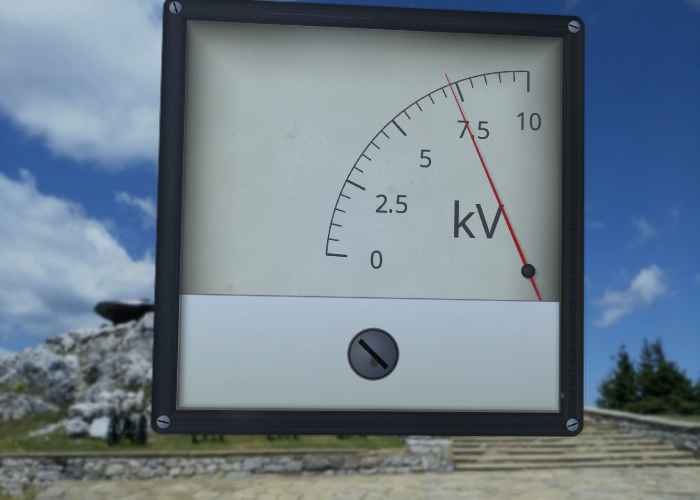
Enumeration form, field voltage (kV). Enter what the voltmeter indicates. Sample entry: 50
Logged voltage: 7.25
